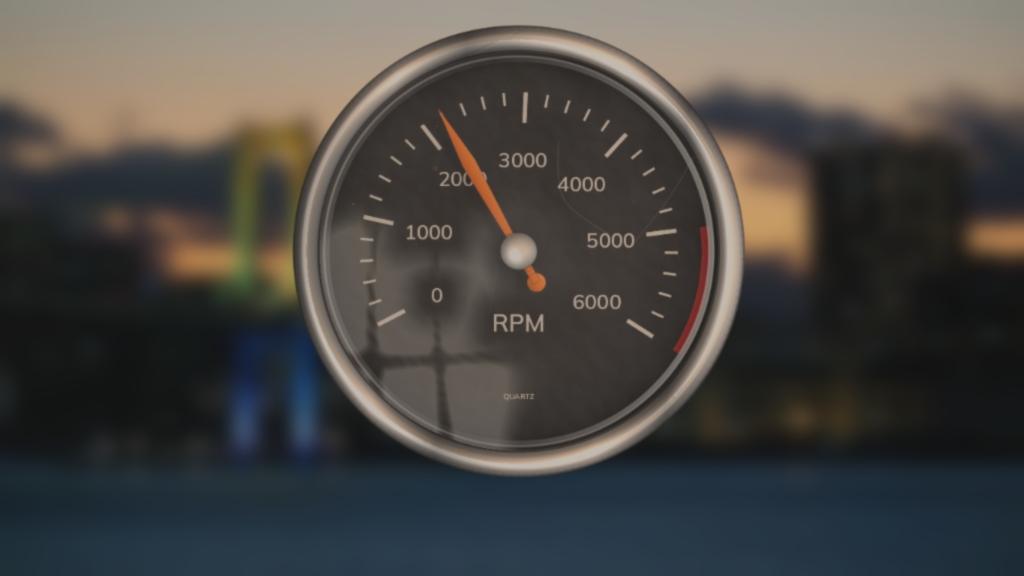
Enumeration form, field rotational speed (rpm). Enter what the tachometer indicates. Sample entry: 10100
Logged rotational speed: 2200
